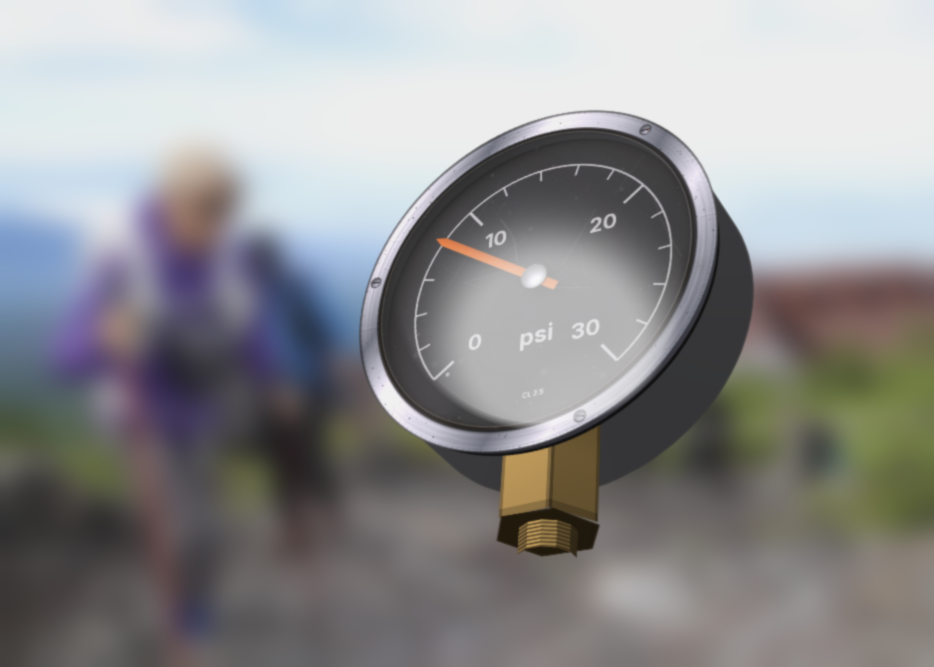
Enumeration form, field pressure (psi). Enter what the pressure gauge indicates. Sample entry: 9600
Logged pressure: 8
